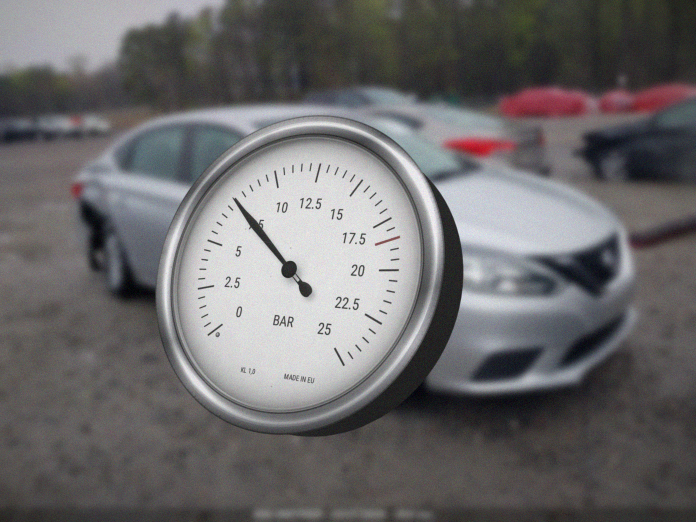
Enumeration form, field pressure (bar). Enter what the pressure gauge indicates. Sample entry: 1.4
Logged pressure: 7.5
